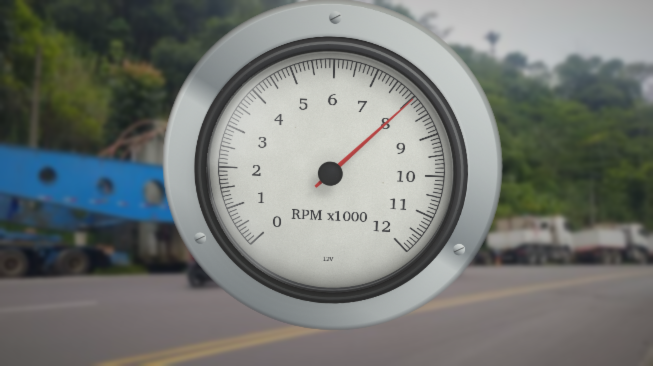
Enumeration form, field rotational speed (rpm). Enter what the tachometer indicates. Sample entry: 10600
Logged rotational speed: 8000
